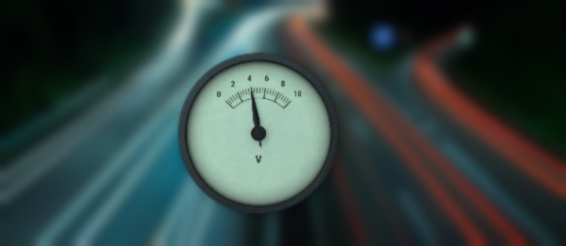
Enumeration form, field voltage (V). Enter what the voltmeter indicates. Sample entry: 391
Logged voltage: 4
